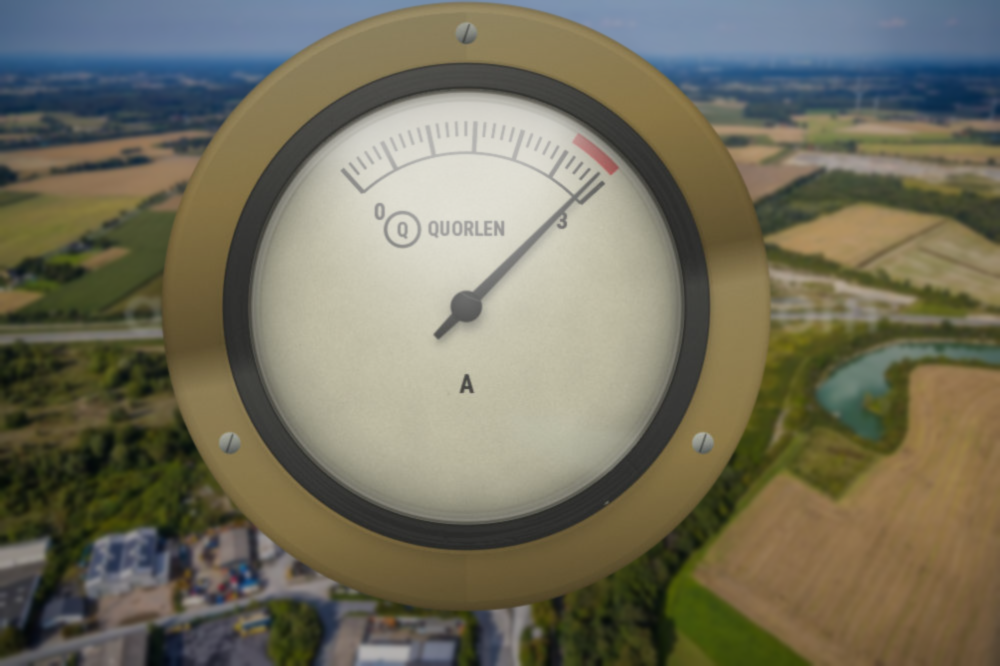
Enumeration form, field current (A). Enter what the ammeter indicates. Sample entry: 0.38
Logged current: 2.9
